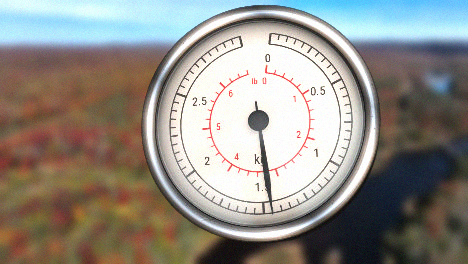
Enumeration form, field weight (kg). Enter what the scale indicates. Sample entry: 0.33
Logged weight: 1.45
